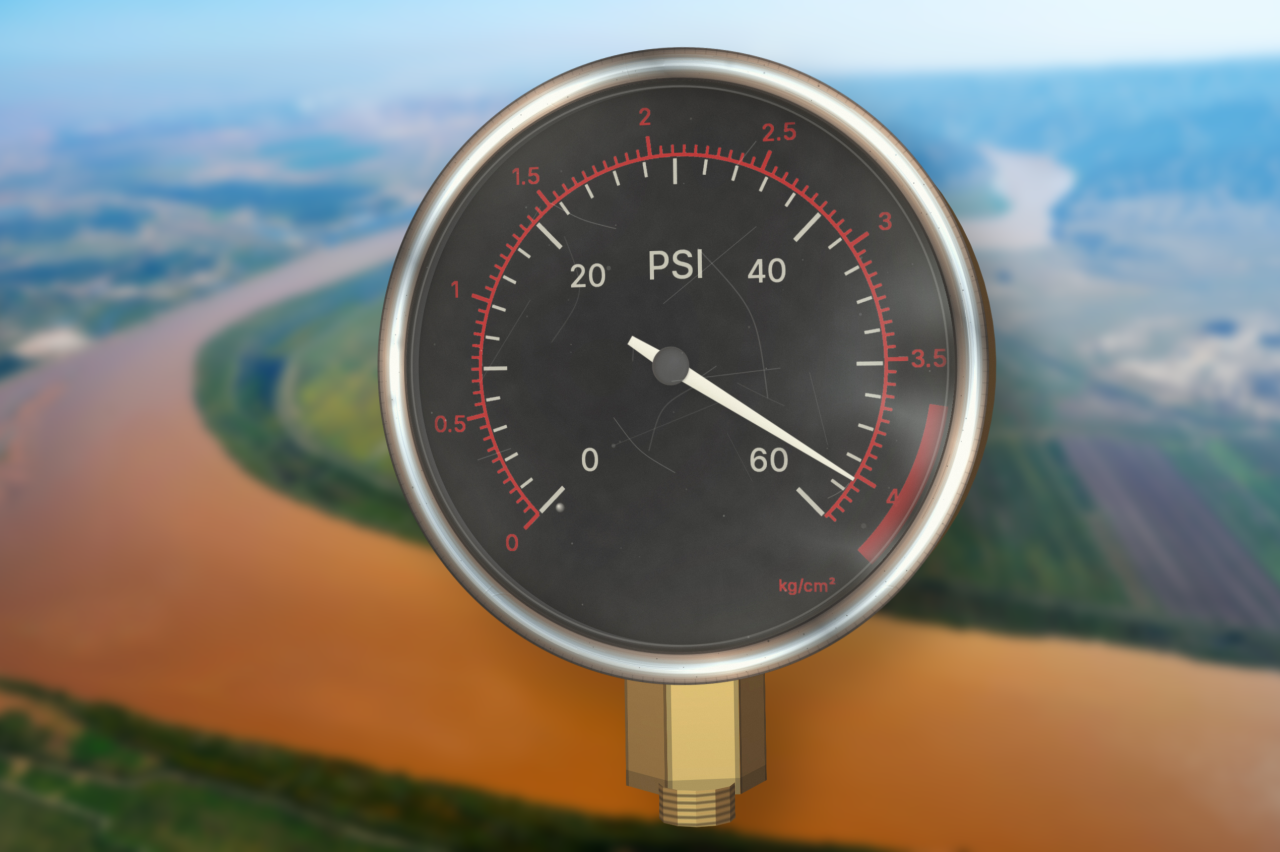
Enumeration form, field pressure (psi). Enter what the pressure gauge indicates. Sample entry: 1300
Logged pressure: 57
